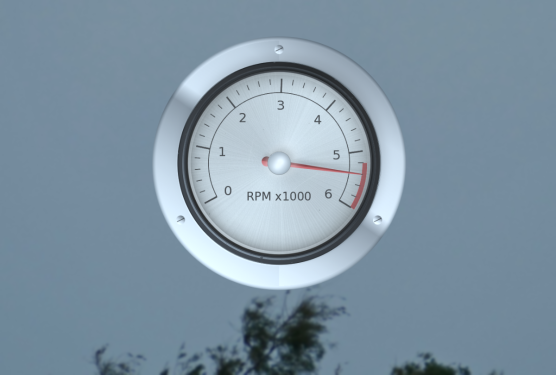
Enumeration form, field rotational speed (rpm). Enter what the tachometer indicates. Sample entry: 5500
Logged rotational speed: 5400
